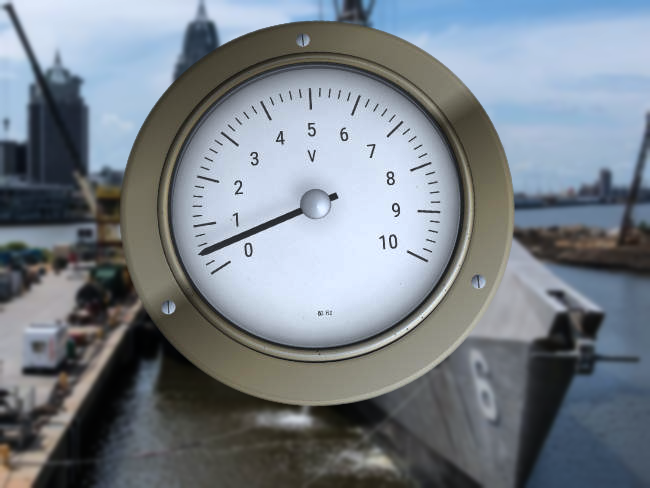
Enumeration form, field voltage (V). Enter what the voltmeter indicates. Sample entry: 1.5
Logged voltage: 0.4
